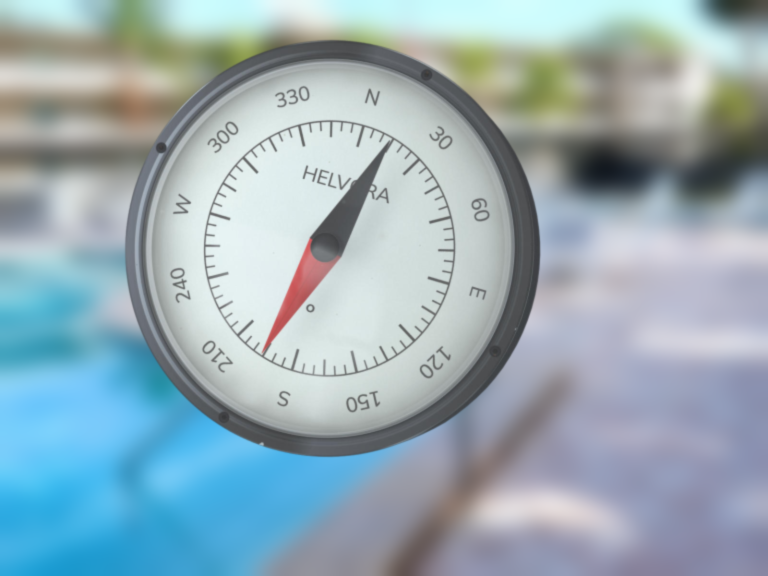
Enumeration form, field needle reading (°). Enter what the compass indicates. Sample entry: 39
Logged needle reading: 195
